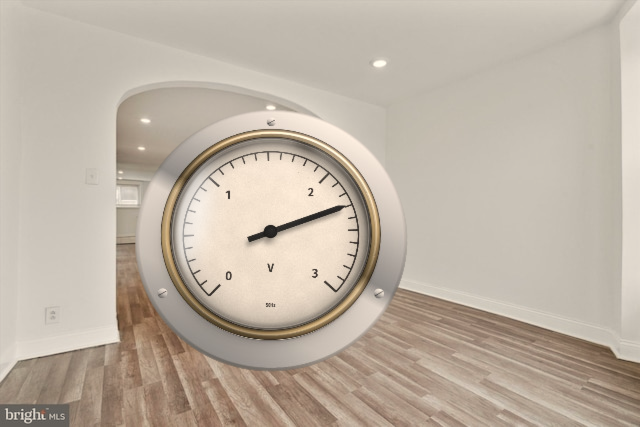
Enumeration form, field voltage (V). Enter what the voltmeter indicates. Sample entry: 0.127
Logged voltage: 2.3
